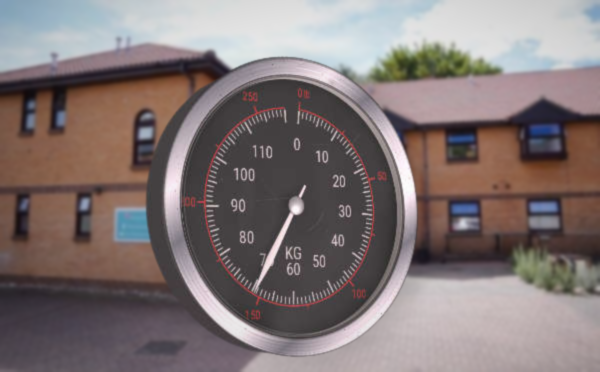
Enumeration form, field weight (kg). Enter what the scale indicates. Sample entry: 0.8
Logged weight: 70
